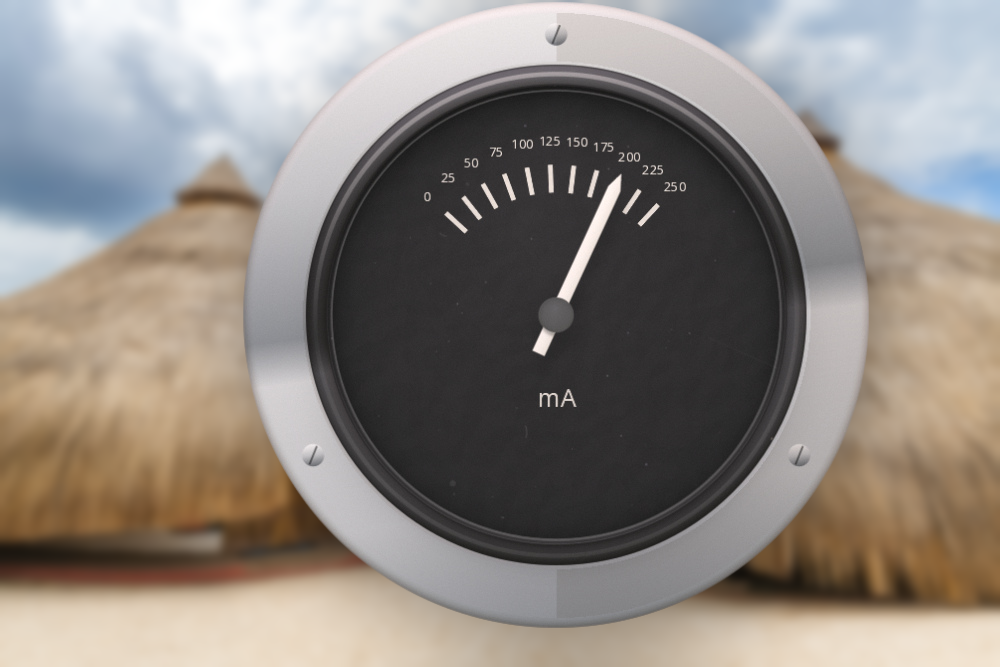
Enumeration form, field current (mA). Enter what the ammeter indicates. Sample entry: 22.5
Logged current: 200
